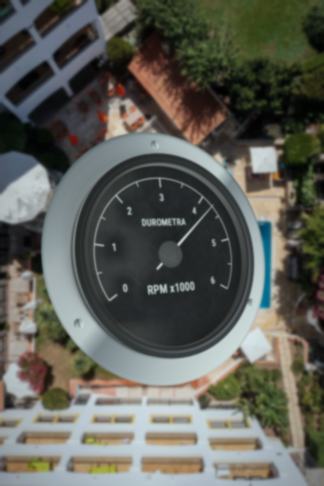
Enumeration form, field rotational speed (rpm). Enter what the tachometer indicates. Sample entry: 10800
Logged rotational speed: 4250
